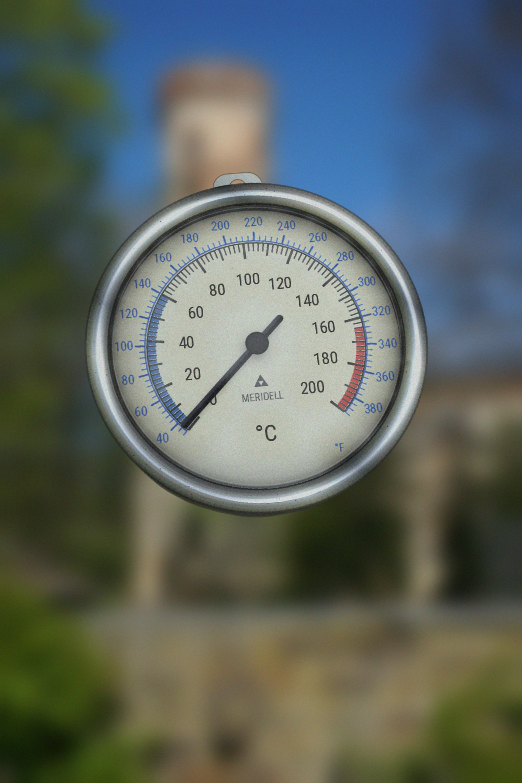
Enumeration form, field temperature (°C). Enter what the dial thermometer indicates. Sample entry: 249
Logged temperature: 2
